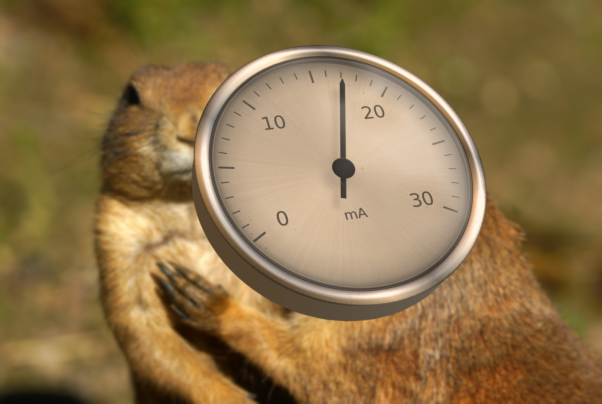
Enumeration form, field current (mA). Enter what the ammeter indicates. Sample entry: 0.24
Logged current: 17
